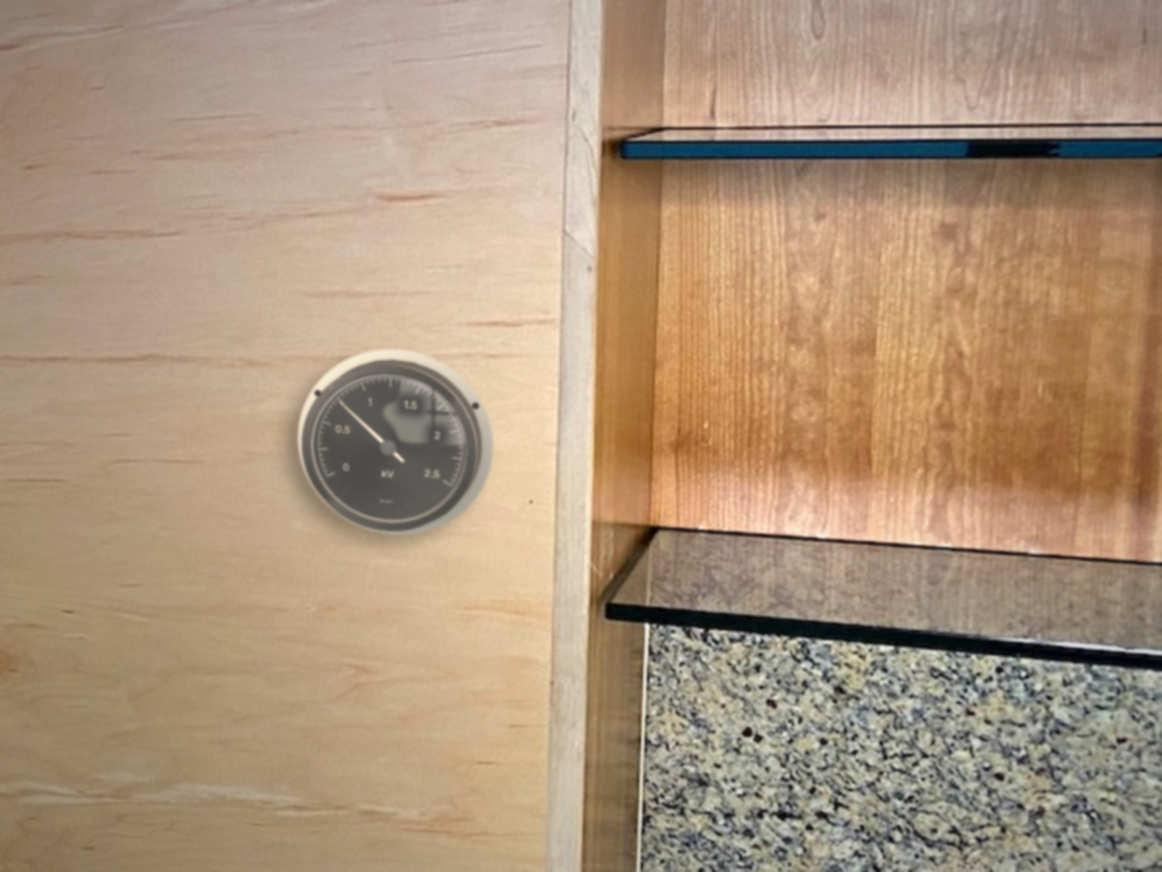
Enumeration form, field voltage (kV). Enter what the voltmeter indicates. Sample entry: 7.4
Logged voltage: 0.75
